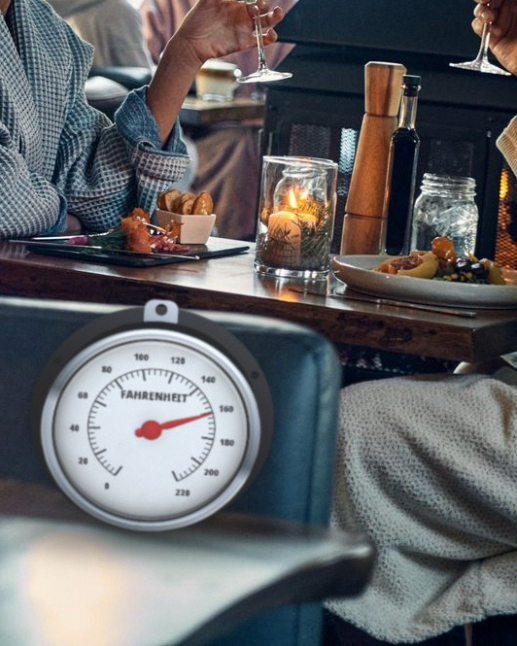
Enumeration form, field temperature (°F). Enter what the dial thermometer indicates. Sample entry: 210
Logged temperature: 160
